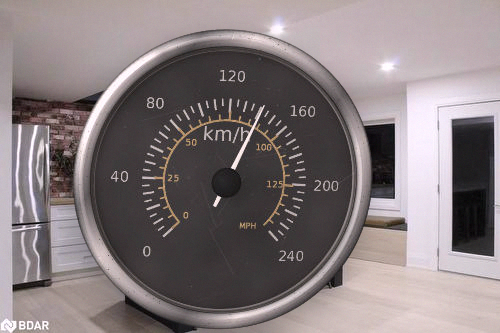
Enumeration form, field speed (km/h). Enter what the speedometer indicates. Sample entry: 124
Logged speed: 140
